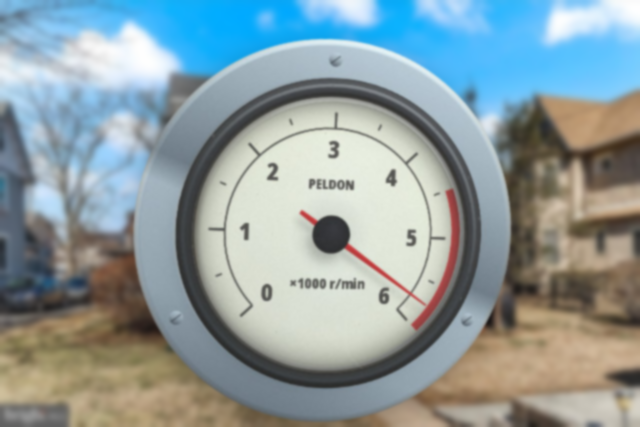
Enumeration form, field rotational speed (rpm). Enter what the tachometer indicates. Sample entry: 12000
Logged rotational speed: 5750
